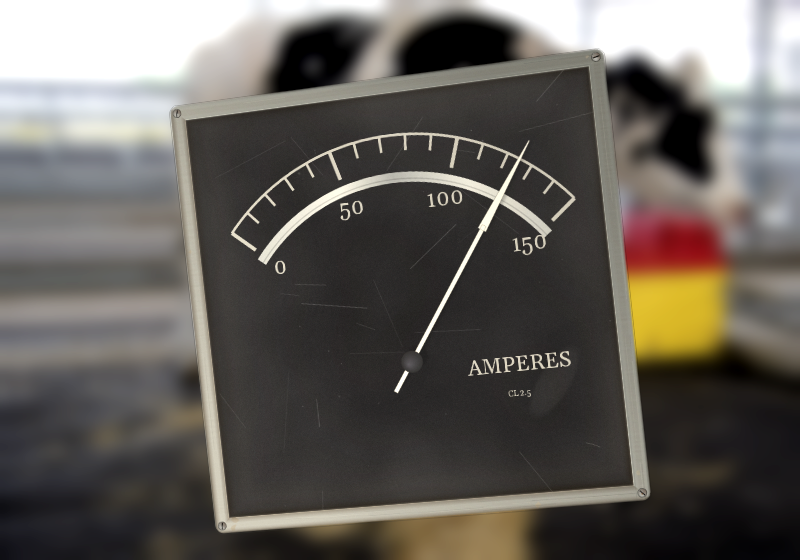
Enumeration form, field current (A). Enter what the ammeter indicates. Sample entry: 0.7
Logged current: 125
